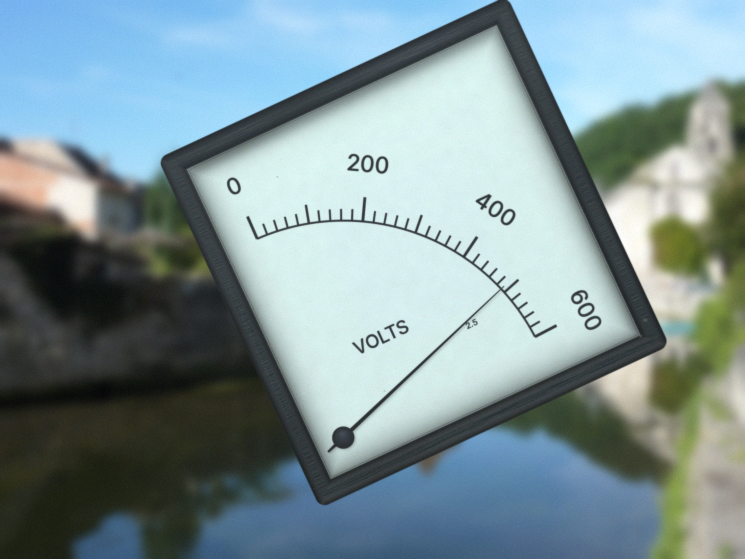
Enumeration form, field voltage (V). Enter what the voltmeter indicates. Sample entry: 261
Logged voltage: 490
